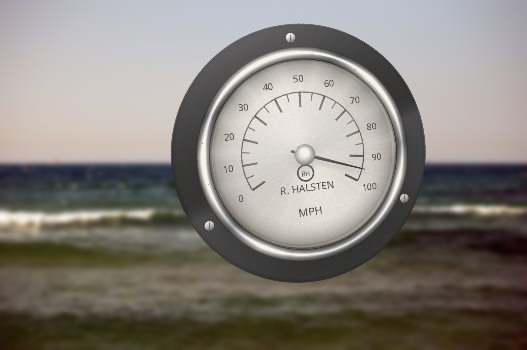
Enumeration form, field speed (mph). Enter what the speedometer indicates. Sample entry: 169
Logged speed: 95
